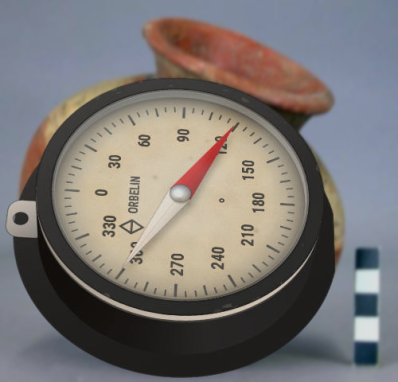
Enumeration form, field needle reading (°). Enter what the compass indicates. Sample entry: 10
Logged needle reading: 120
